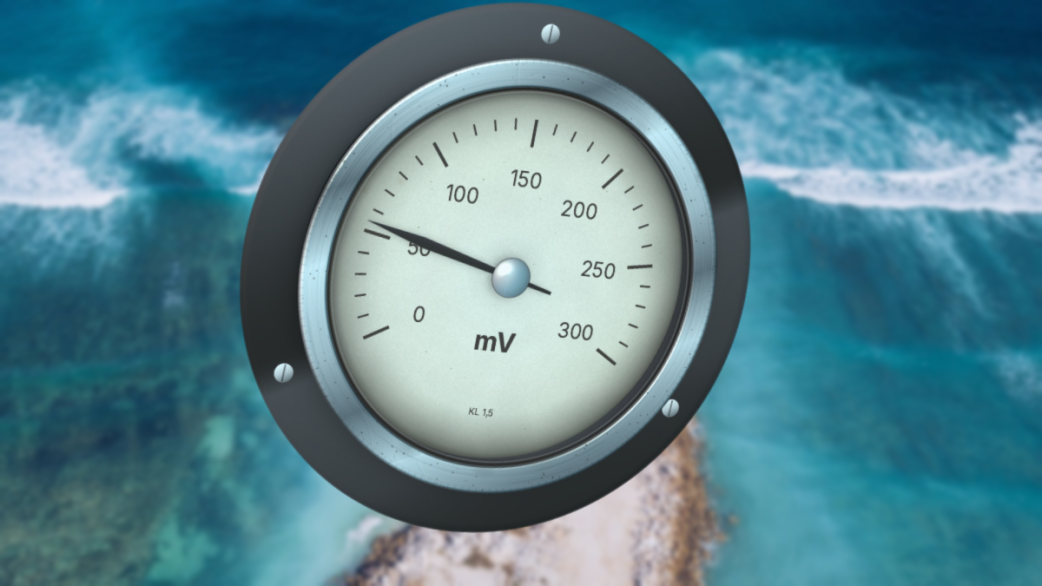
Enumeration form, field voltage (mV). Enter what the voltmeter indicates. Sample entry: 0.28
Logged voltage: 55
